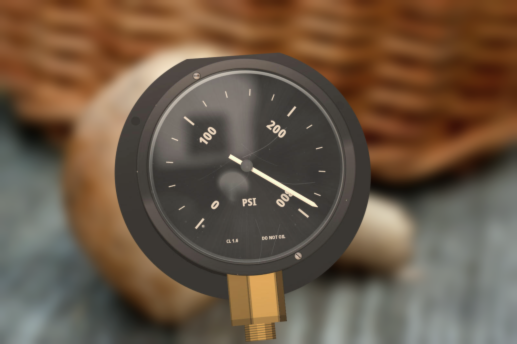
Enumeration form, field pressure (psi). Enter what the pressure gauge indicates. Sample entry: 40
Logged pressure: 290
